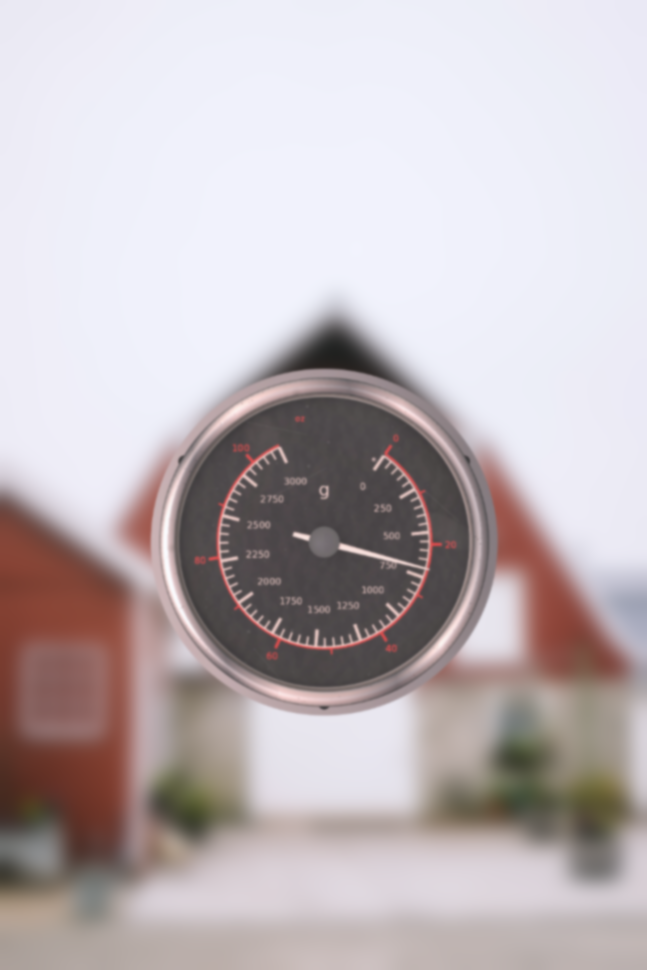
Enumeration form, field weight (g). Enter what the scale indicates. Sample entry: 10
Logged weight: 700
